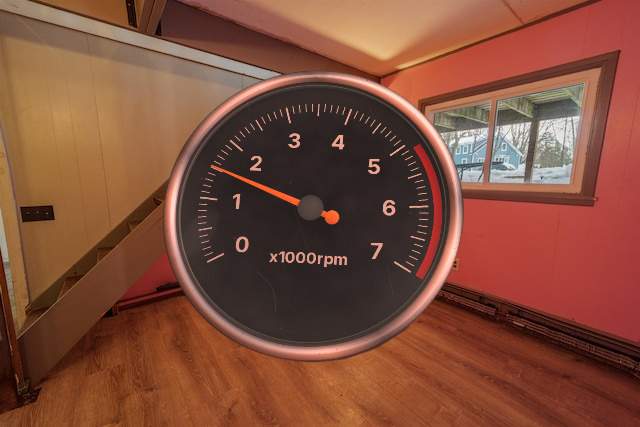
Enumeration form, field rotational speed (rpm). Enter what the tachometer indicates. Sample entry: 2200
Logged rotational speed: 1500
